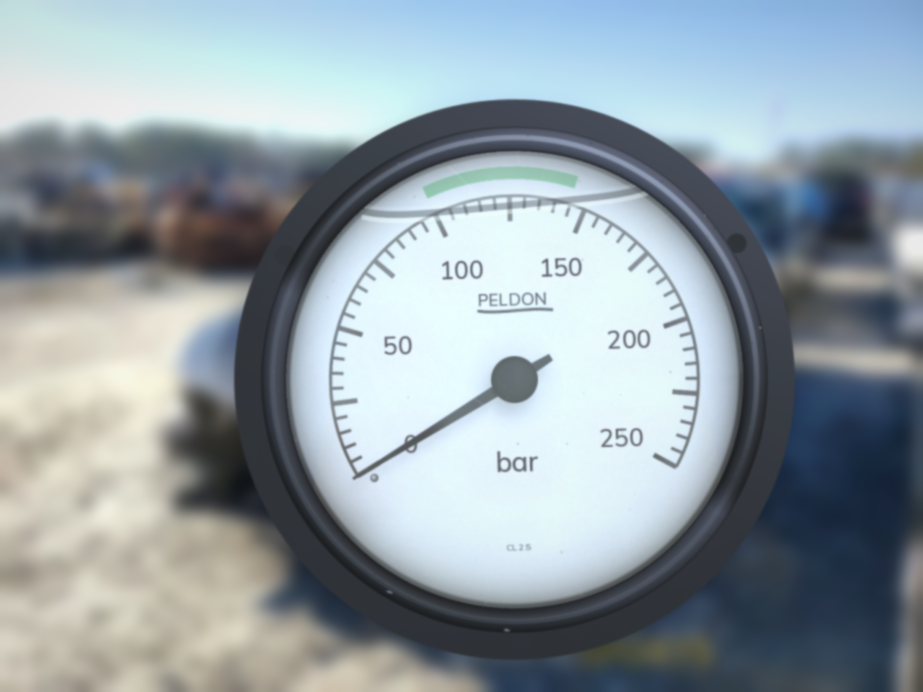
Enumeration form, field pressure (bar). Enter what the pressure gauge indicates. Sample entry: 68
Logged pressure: 0
